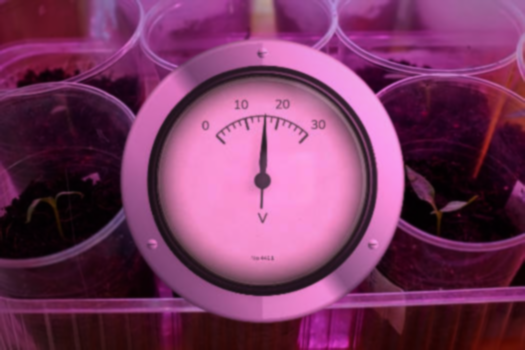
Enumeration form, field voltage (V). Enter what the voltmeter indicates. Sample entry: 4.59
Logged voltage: 16
